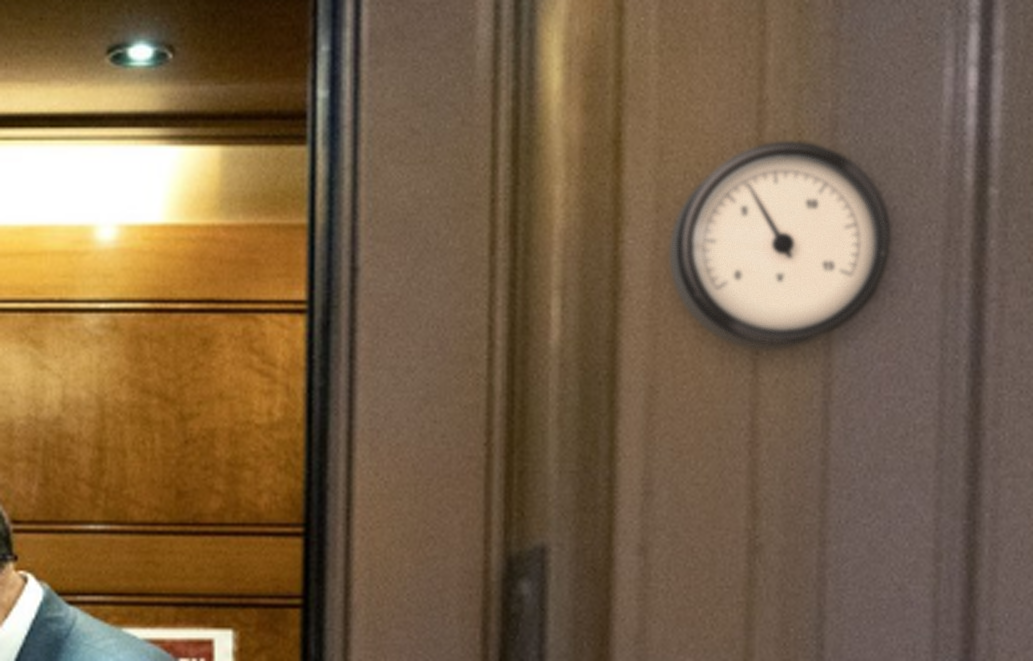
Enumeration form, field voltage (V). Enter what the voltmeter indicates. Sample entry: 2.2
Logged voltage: 6
